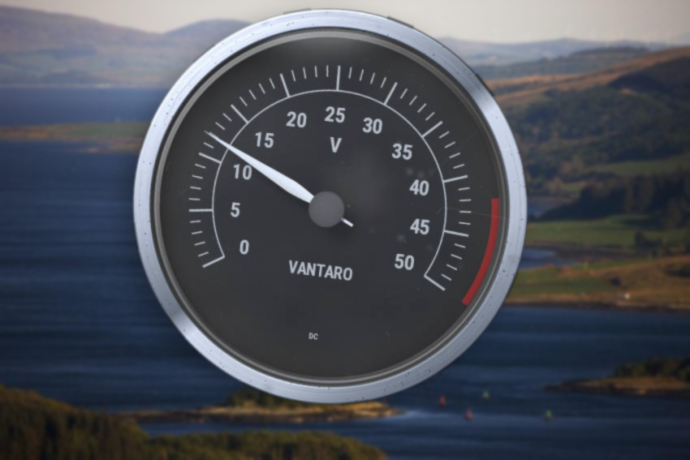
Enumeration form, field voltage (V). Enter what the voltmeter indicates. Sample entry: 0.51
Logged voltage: 12
